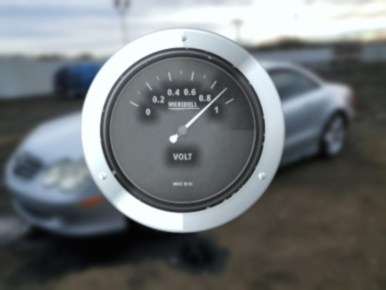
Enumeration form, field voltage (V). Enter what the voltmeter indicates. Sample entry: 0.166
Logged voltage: 0.9
